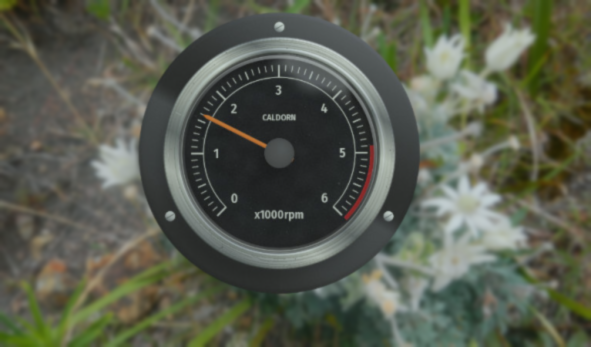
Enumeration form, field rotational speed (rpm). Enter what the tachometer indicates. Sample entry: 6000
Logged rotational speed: 1600
